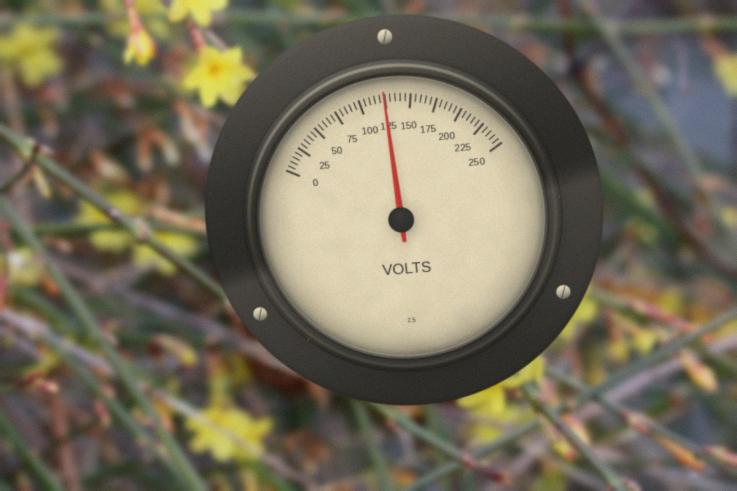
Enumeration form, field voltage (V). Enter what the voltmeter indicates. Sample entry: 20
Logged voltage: 125
